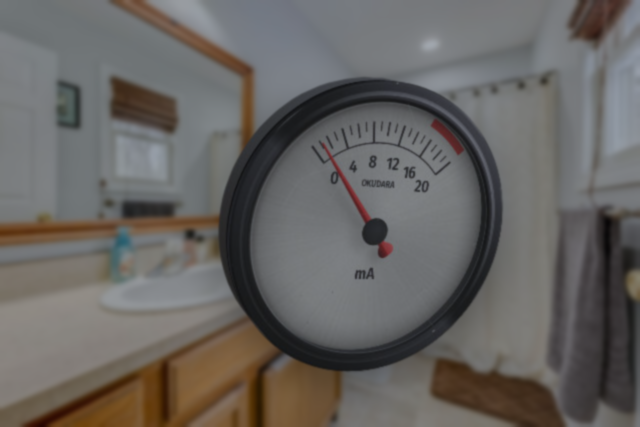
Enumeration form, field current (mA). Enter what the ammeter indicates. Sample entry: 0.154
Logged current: 1
